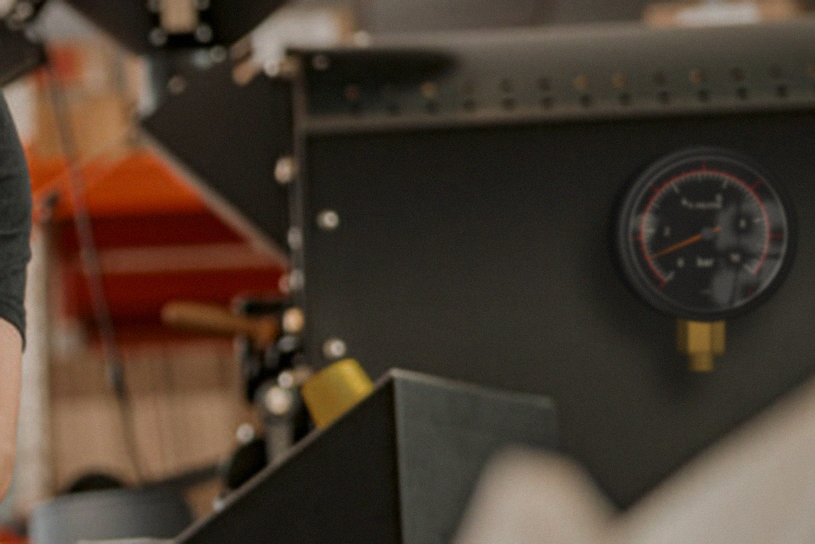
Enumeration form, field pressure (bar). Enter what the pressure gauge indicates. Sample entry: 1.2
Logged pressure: 1
